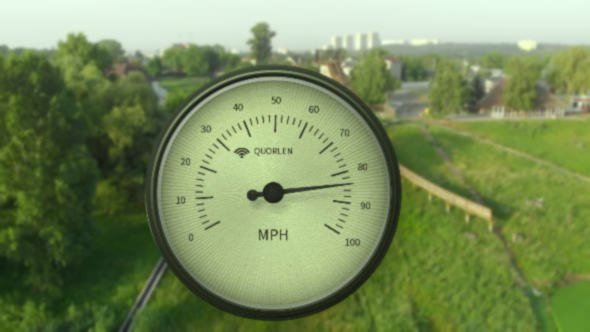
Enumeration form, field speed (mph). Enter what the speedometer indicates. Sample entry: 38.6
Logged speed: 84
